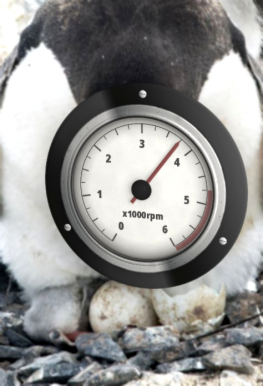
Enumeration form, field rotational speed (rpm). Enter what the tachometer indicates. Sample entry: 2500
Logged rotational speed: 3750
